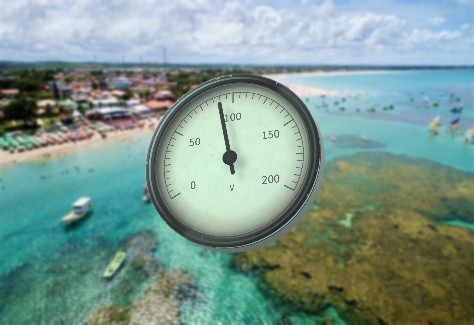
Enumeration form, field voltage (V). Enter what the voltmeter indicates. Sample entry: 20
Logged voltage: 90
